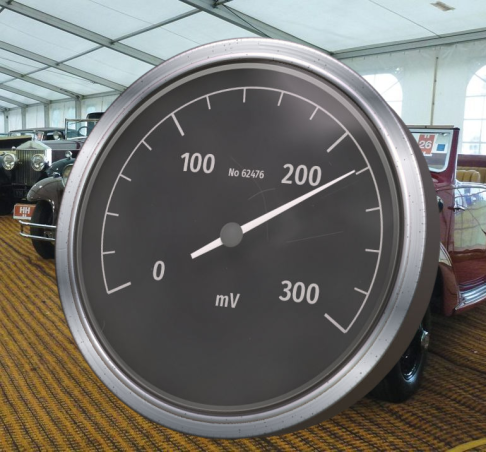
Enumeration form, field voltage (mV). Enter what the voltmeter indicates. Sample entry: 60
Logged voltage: 220
